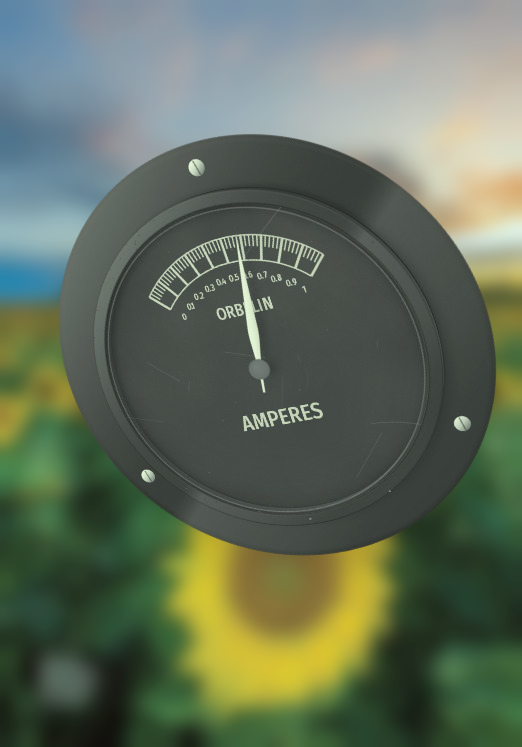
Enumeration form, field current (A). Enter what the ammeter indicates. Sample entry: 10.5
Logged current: 0.6
